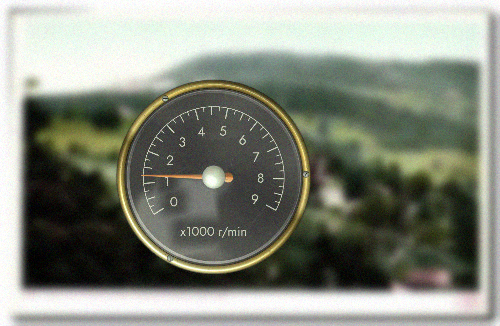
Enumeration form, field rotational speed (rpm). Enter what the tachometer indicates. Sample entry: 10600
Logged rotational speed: 1250
